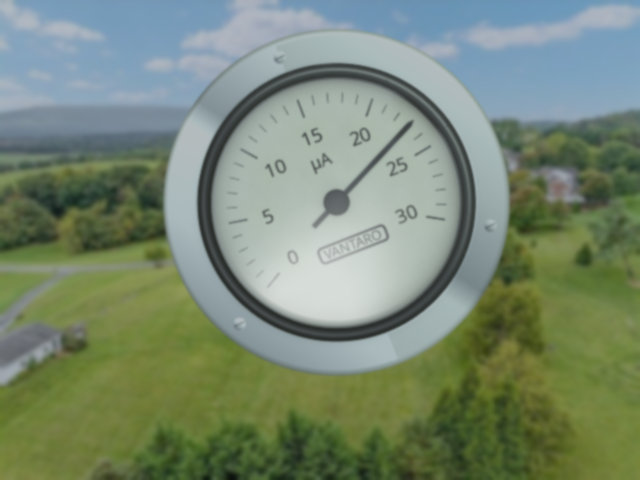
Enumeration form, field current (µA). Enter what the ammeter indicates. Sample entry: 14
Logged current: 23
